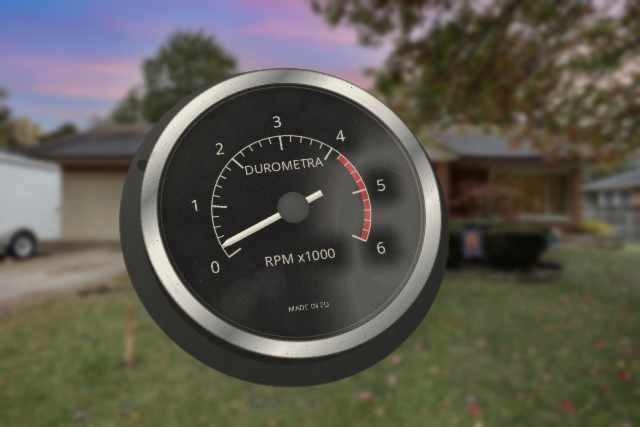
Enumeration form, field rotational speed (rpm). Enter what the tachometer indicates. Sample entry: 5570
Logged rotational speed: 200
